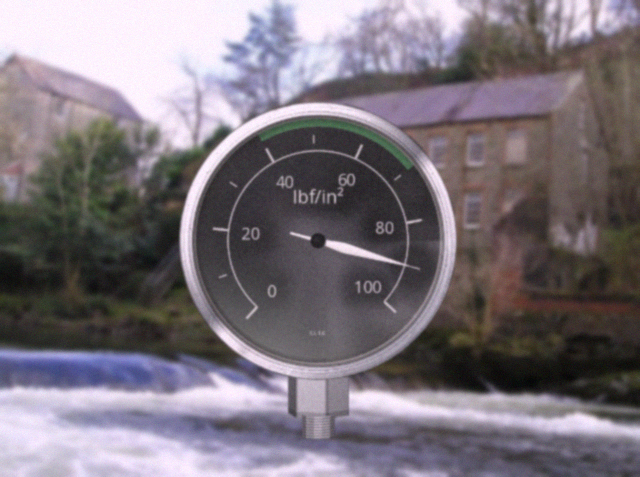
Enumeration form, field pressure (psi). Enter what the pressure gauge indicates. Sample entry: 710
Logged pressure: 90
